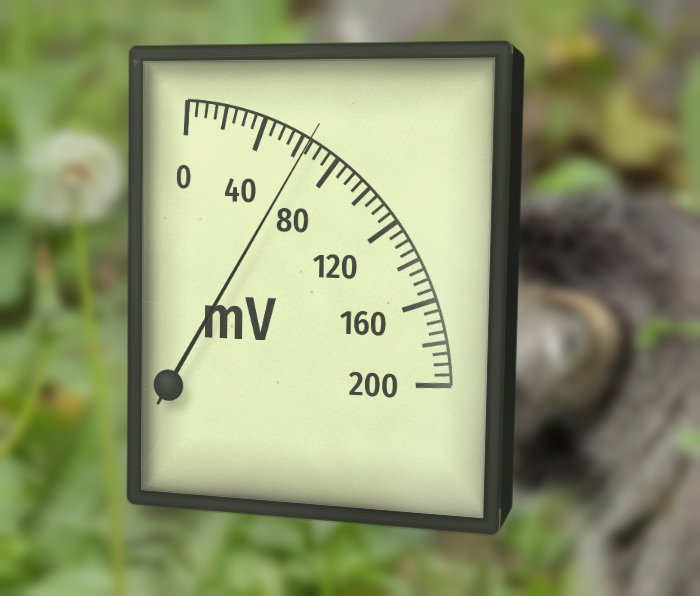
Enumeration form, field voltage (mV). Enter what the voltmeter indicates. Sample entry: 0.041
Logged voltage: 65
